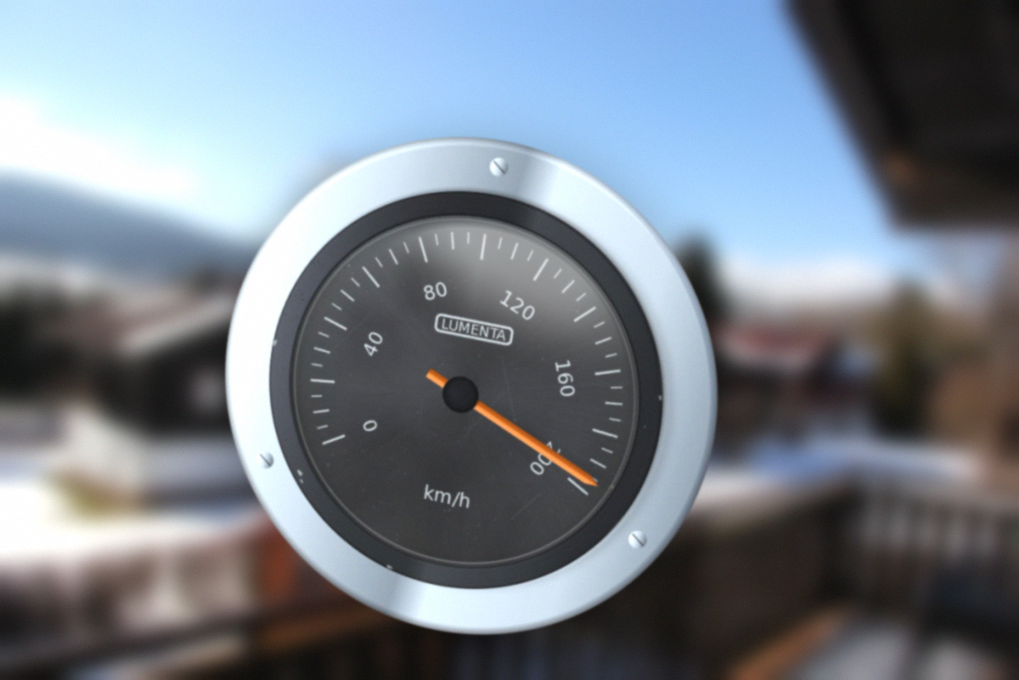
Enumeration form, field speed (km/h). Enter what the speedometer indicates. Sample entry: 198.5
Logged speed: 195
